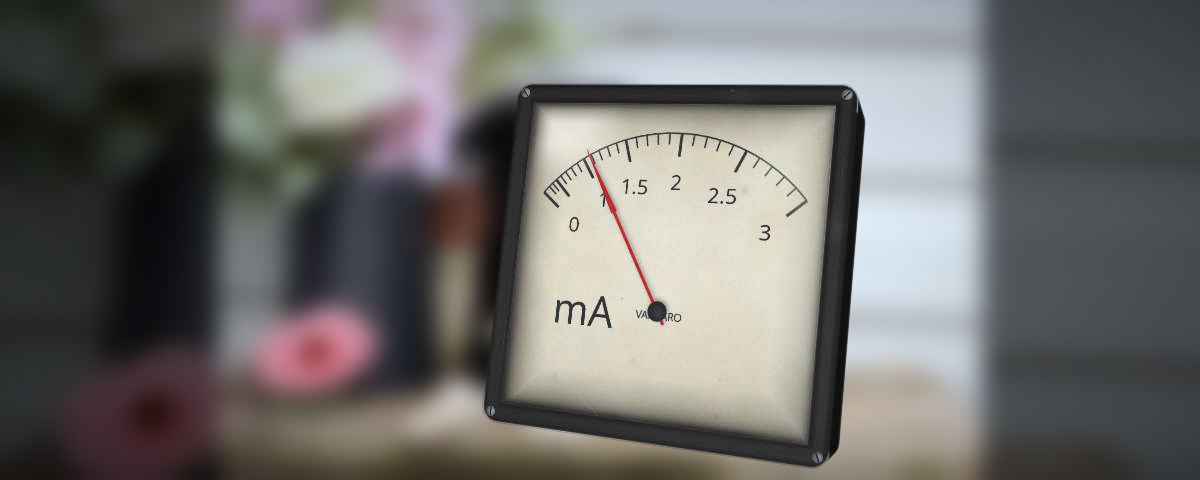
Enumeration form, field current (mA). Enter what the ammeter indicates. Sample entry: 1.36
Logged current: 1.1
